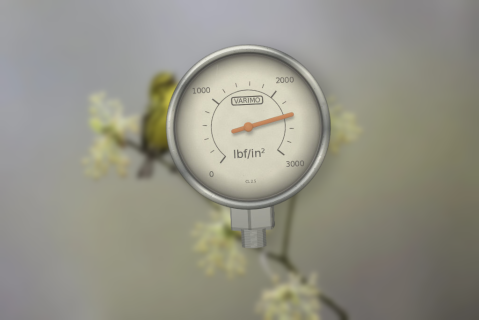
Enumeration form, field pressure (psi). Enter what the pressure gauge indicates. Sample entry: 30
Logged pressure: 2400
